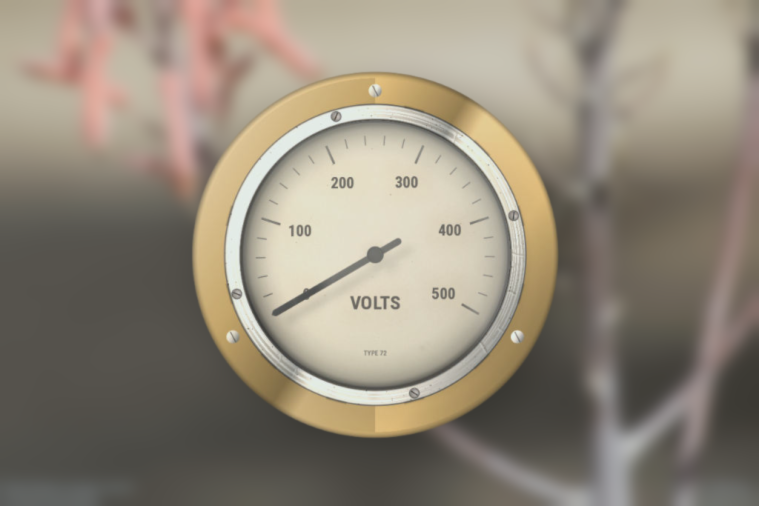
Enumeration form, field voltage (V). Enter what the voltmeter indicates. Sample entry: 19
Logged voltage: 0
